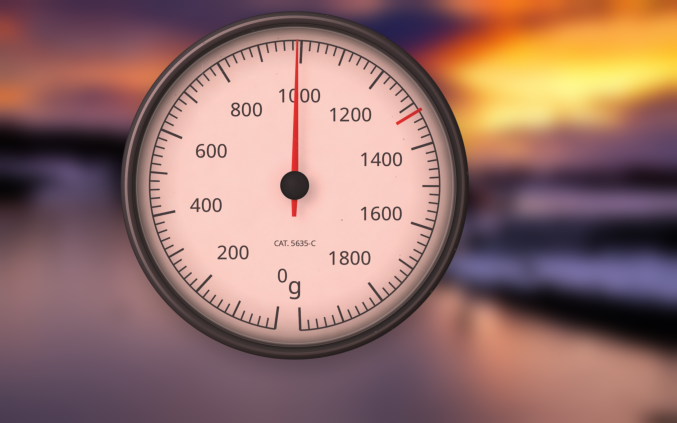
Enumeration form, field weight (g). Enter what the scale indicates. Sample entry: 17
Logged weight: 990
